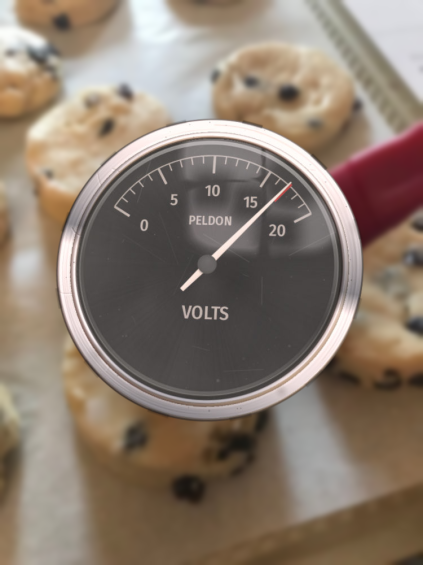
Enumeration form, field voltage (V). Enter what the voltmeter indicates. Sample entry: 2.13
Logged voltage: 17
